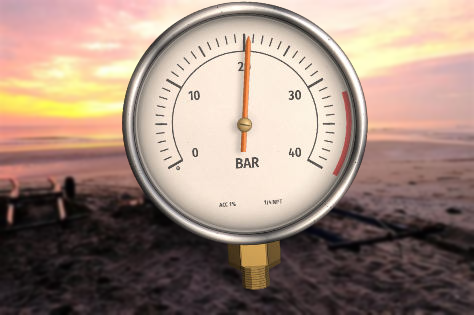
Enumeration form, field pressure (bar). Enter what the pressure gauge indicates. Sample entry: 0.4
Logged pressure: 20.5
